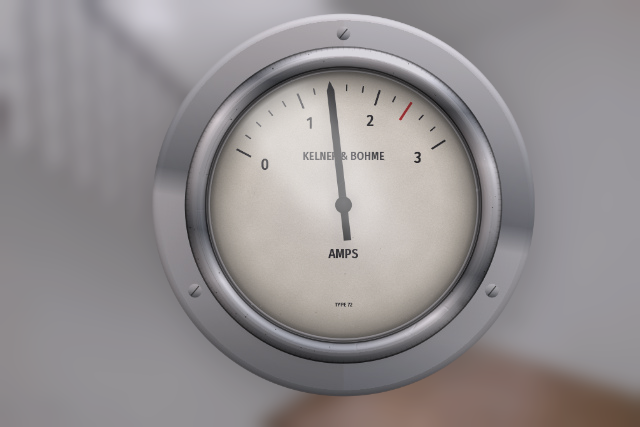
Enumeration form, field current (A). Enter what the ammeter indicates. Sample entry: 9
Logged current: 1.4
